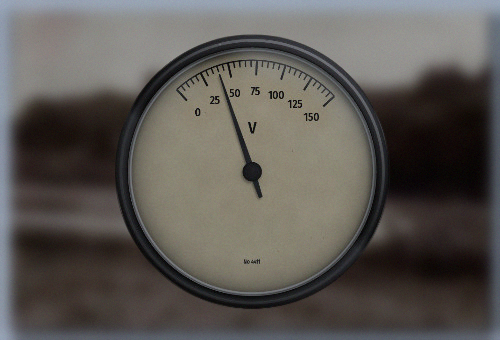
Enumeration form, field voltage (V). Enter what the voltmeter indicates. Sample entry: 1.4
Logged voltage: 40
